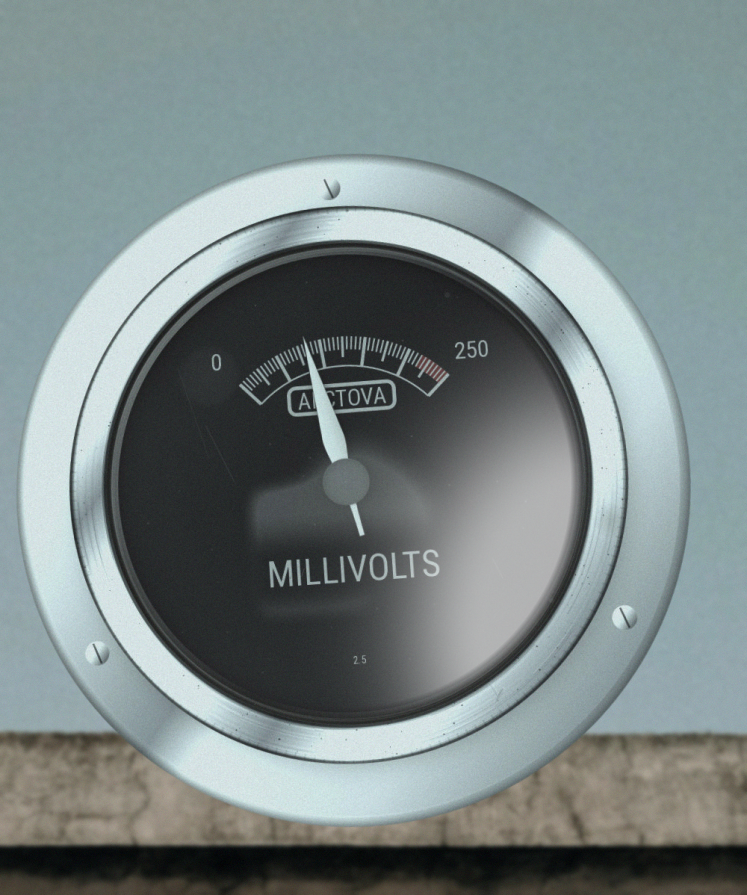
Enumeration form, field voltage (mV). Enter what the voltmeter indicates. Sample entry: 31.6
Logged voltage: 85
